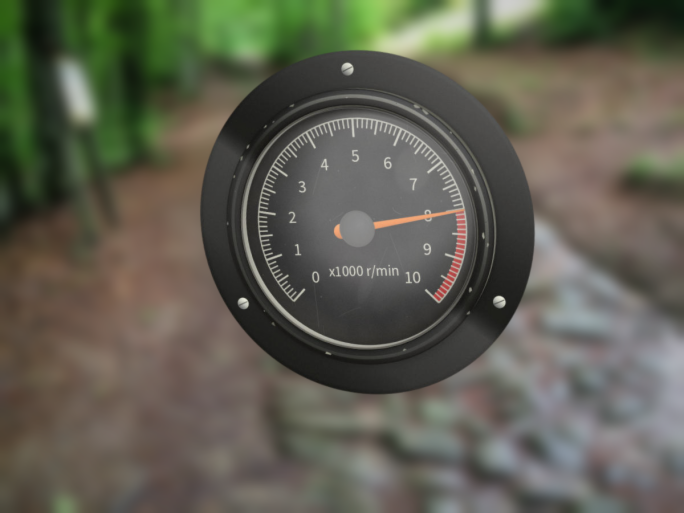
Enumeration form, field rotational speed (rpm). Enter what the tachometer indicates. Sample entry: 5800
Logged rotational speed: 8000
